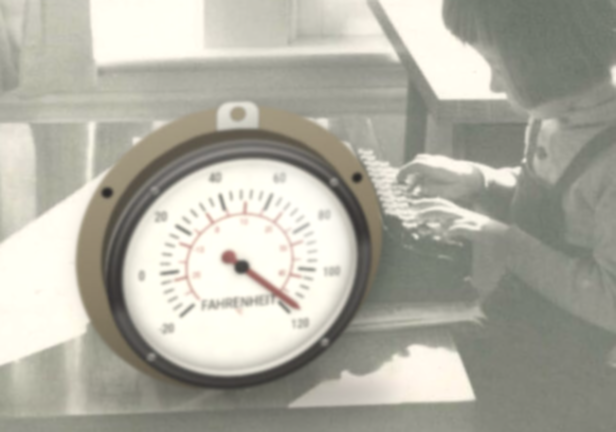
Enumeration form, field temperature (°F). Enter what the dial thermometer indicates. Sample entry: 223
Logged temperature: 116
